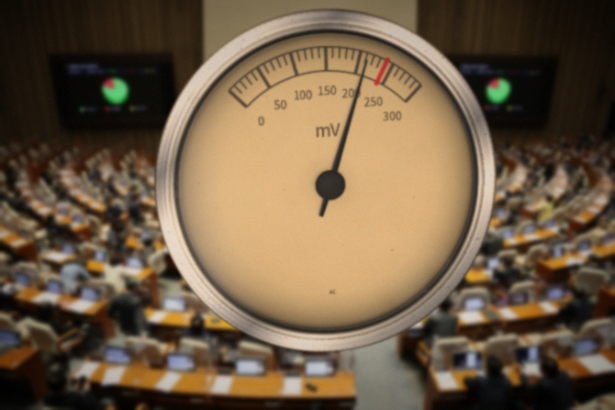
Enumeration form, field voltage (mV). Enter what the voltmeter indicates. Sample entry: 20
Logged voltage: 210
